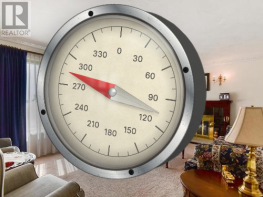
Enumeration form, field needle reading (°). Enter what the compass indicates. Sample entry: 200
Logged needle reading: 285
